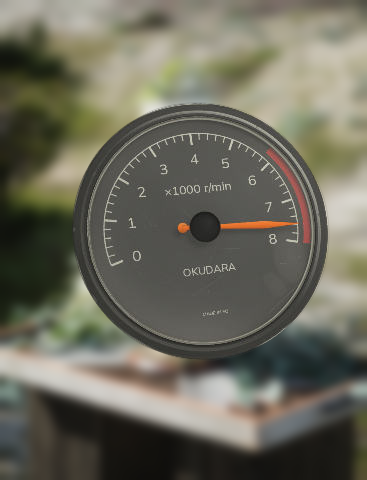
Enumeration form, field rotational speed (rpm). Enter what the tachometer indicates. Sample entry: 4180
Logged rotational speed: 7600
